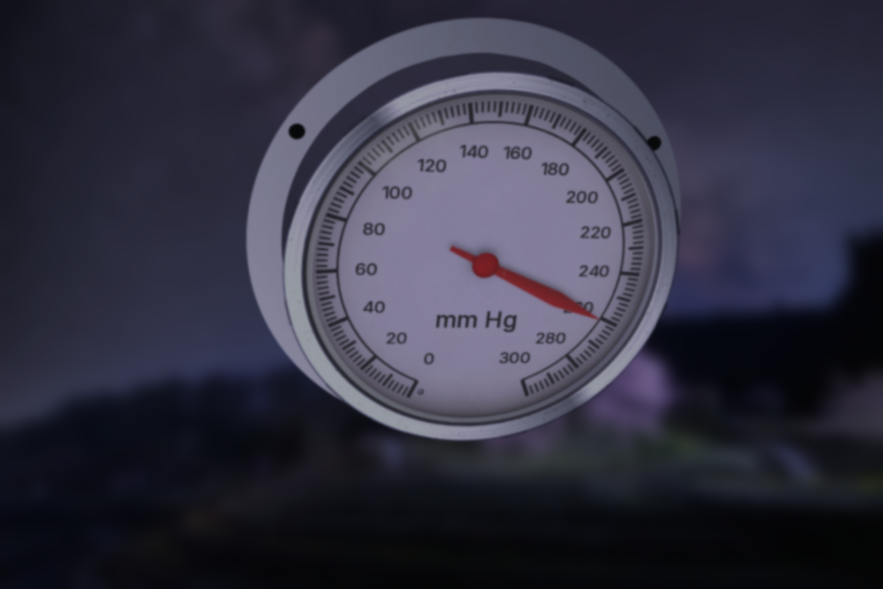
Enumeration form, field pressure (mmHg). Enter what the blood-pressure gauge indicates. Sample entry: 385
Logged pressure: 260
